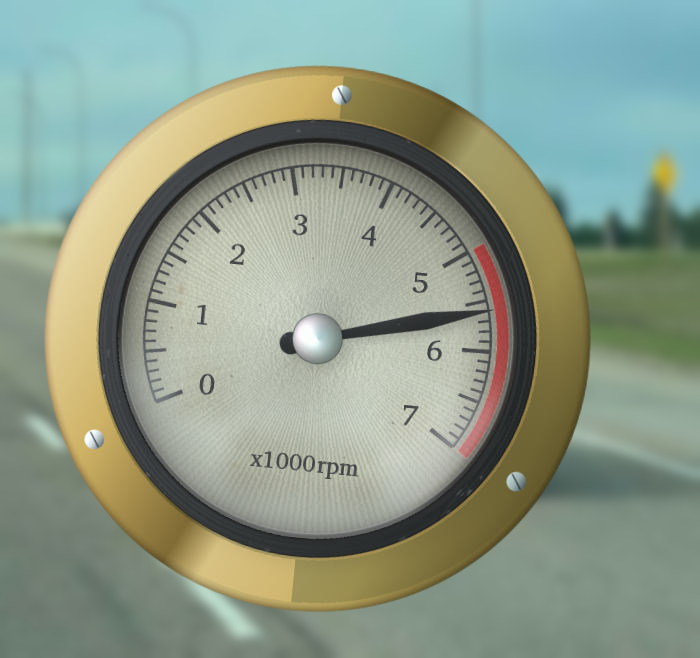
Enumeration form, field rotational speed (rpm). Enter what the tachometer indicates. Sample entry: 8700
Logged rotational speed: 5600
